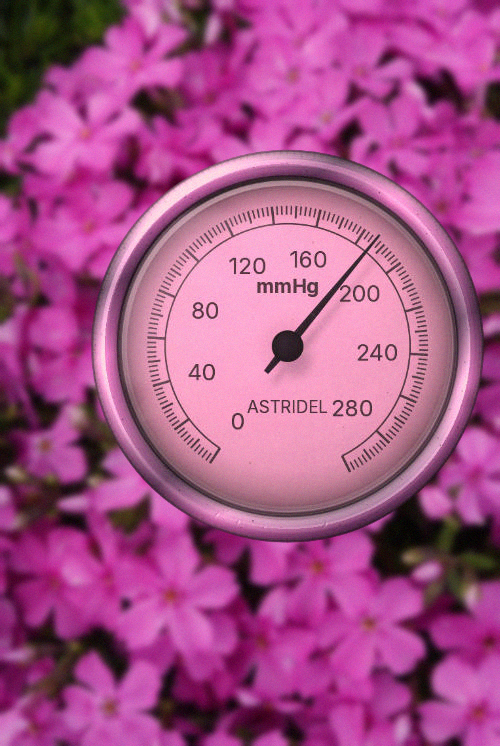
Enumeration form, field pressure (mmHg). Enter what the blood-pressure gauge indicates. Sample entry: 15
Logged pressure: 186
